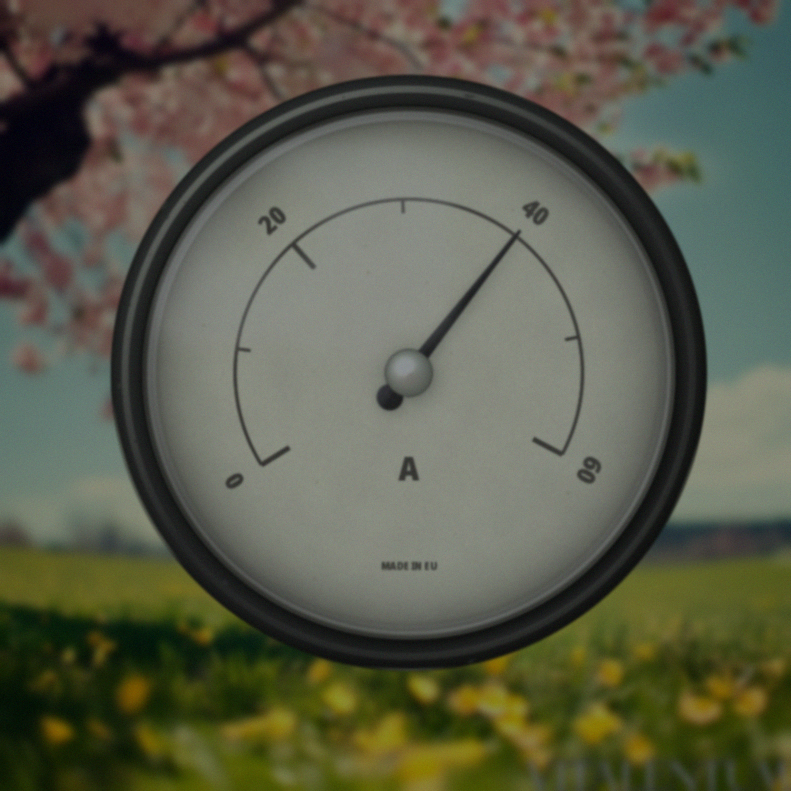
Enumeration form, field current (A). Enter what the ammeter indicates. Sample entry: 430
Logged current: 40
